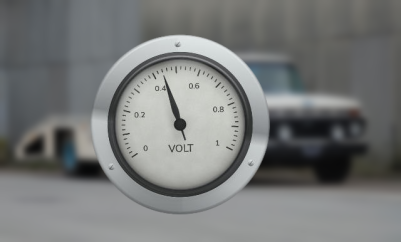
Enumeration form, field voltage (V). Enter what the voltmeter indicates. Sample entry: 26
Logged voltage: 0.44
